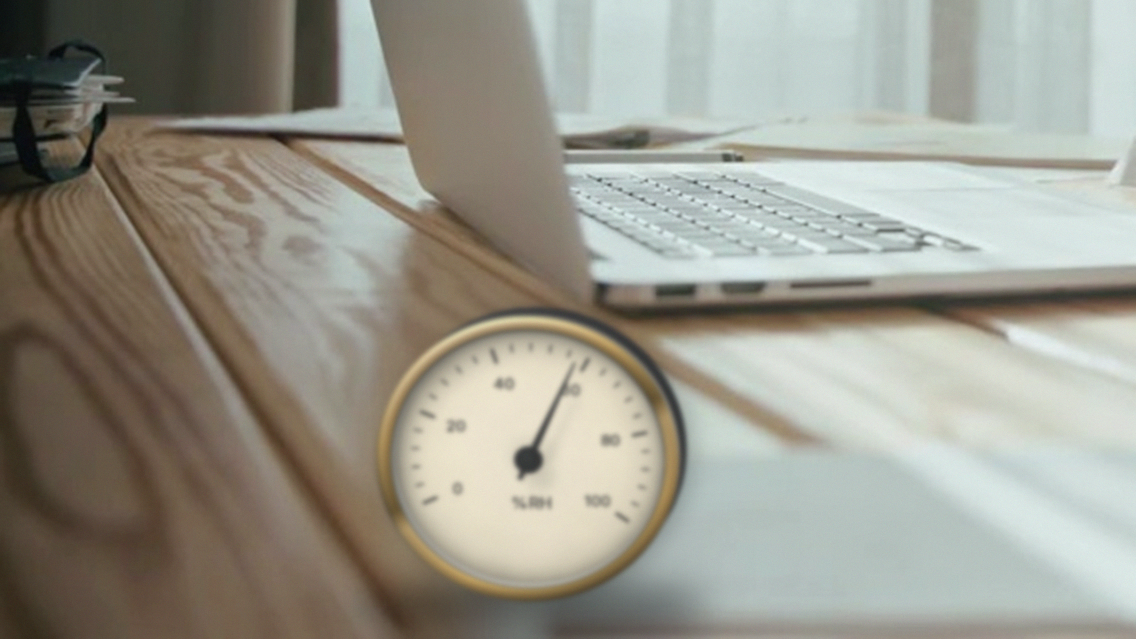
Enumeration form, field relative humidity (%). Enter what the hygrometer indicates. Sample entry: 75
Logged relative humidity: 58
